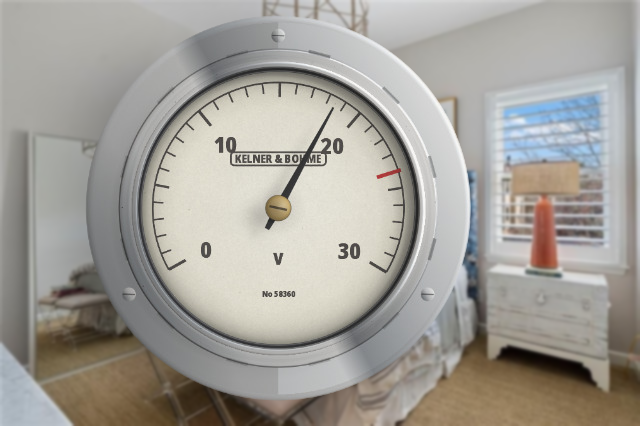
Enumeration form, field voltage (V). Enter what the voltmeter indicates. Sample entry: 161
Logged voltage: 18.5
